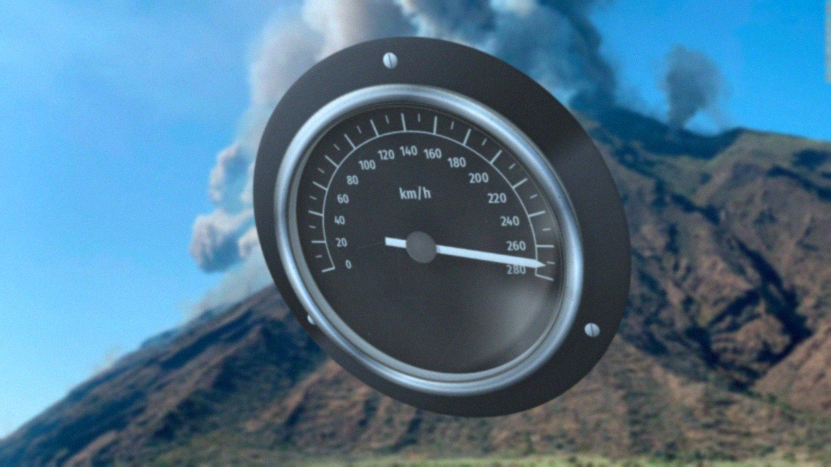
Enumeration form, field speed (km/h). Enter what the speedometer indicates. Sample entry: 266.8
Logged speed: 270
